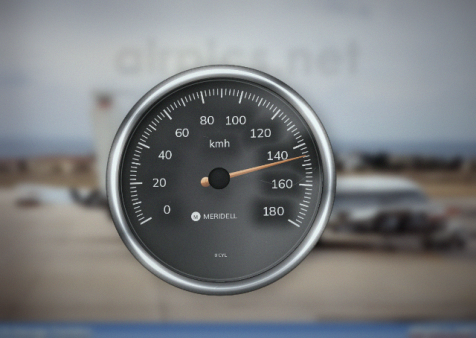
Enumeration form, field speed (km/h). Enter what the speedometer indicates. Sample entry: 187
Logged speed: 146
